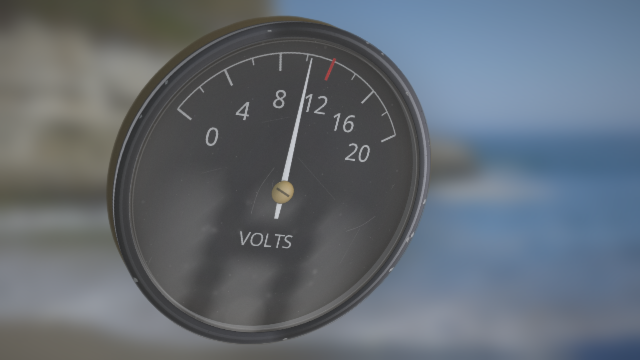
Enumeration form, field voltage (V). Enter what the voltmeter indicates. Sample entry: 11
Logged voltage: 10
